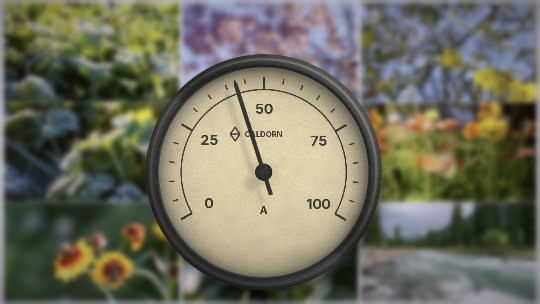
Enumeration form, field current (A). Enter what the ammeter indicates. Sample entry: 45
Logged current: 42.5
